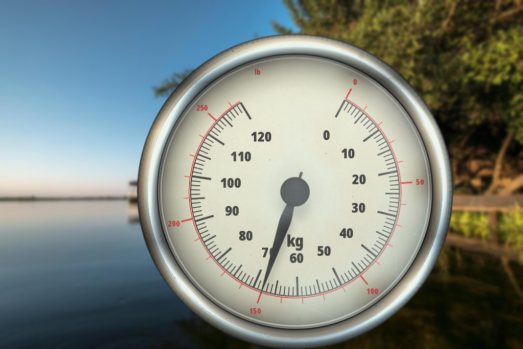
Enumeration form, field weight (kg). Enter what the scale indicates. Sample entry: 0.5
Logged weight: 68
